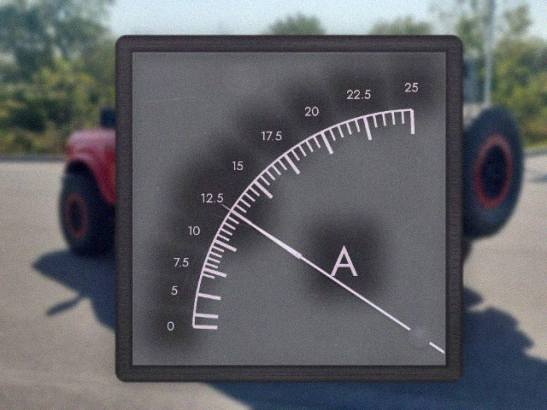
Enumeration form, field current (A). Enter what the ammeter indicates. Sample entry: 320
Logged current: 12.5
